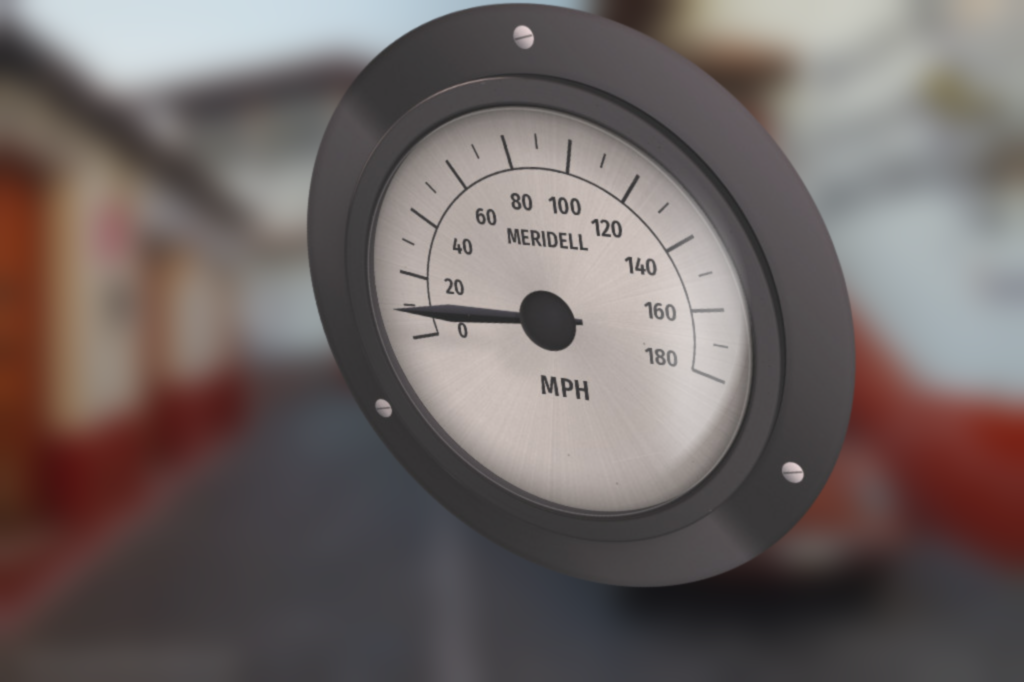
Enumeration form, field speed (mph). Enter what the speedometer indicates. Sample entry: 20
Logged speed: 10
